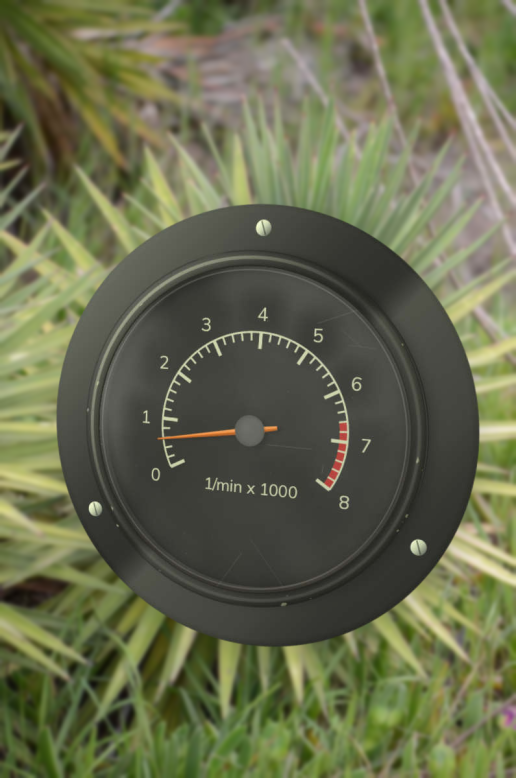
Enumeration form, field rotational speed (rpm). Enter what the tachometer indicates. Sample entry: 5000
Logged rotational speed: 600
